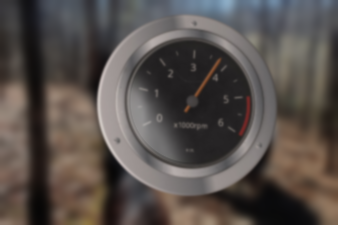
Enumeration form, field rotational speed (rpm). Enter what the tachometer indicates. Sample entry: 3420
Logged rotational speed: 3750
